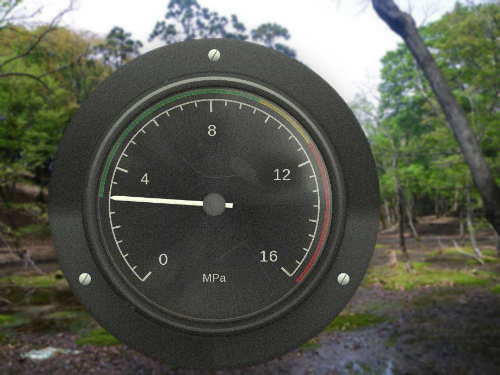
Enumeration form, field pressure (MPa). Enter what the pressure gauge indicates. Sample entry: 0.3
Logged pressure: 3
